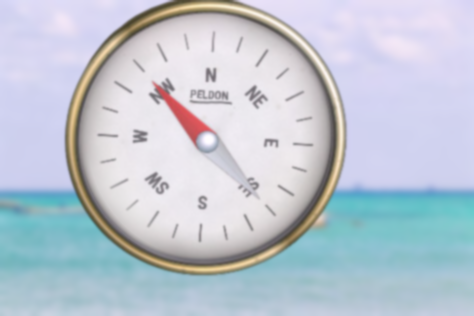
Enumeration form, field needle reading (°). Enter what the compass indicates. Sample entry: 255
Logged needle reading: 315
